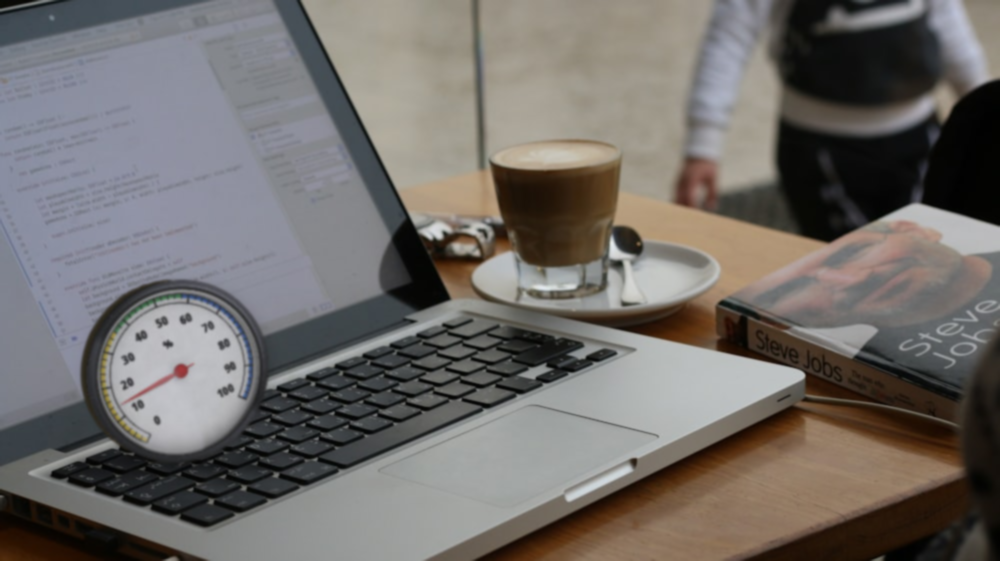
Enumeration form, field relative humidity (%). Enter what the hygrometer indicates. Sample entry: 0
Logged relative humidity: 14
